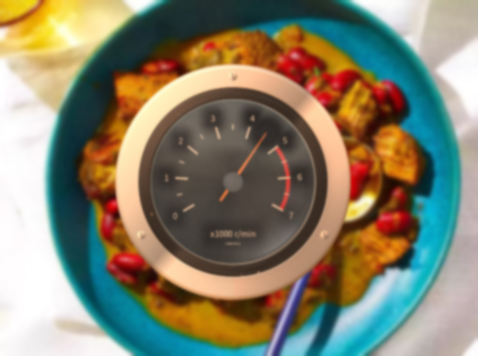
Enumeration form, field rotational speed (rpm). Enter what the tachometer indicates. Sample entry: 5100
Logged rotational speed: 4500
